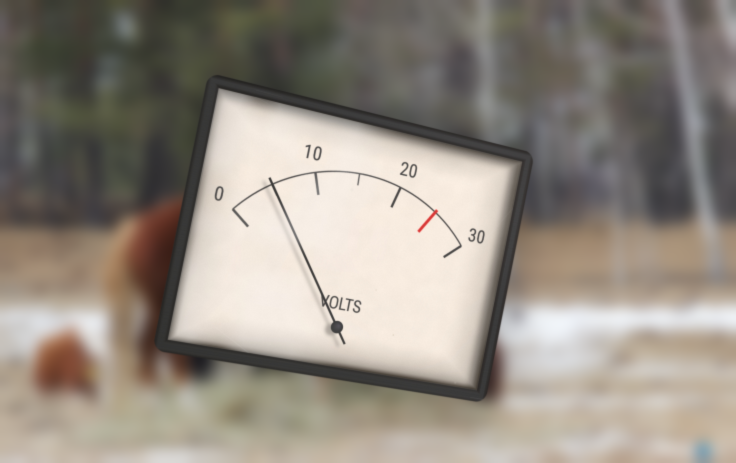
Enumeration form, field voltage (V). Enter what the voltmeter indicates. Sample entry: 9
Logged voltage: 5
